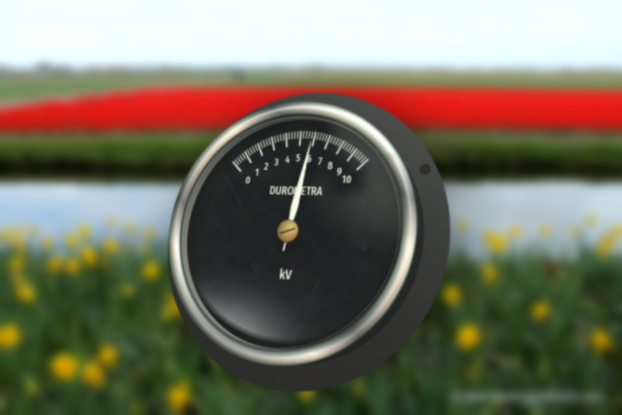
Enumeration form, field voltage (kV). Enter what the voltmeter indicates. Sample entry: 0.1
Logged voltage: 6
